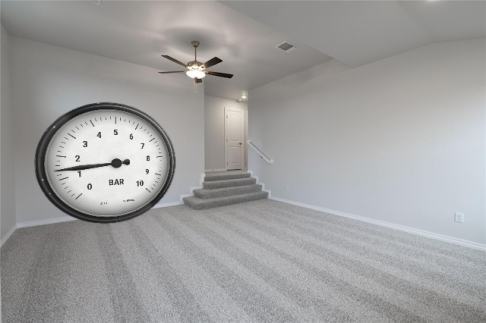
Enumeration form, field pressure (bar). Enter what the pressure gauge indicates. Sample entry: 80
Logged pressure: 1.4
